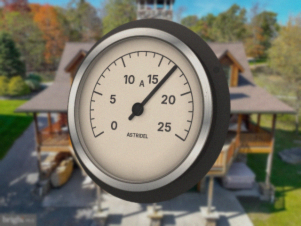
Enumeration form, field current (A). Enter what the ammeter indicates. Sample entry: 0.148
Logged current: 17
